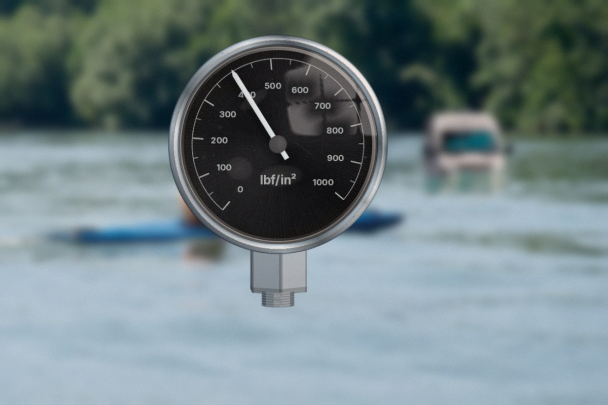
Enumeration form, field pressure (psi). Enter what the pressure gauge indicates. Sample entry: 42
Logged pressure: 400
